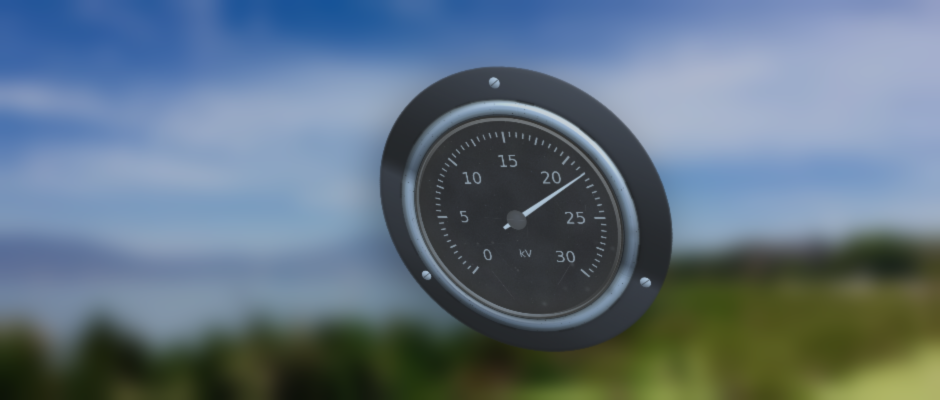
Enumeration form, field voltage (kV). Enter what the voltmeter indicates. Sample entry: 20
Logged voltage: 21.5
